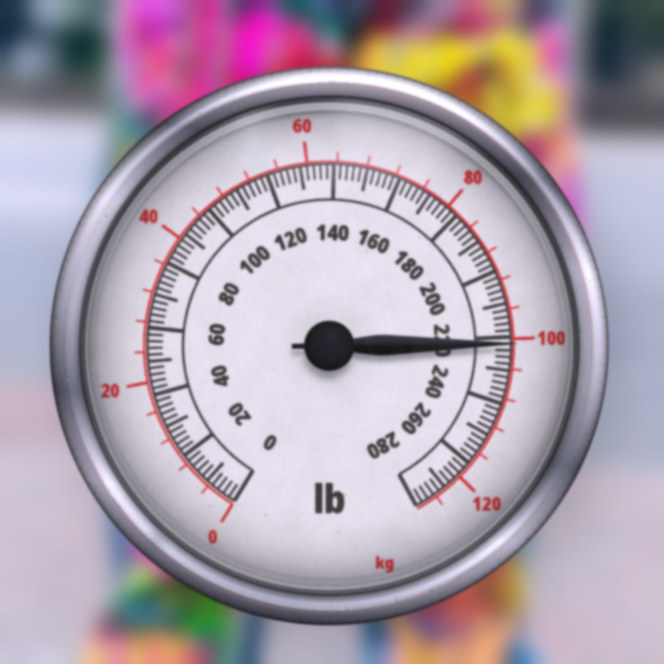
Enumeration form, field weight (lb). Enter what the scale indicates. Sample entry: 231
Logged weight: 222
